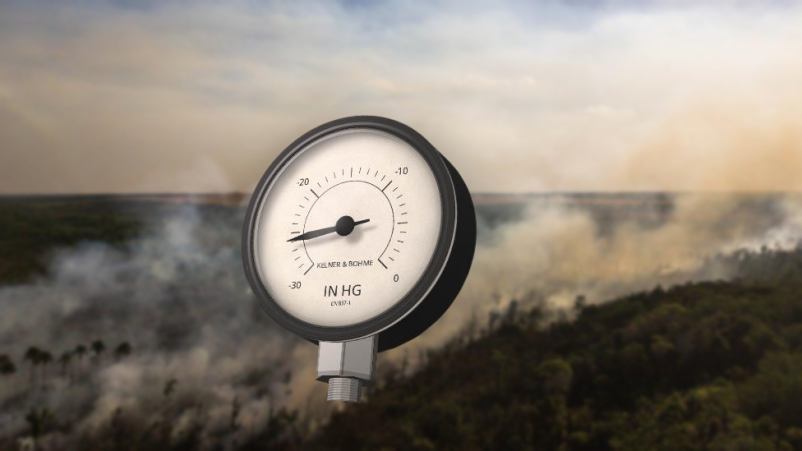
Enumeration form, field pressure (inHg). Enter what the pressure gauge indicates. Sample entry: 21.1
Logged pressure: -26
